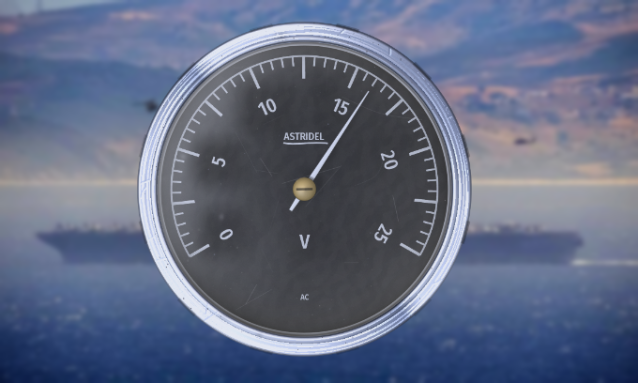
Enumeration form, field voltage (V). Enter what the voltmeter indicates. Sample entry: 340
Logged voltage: 16
